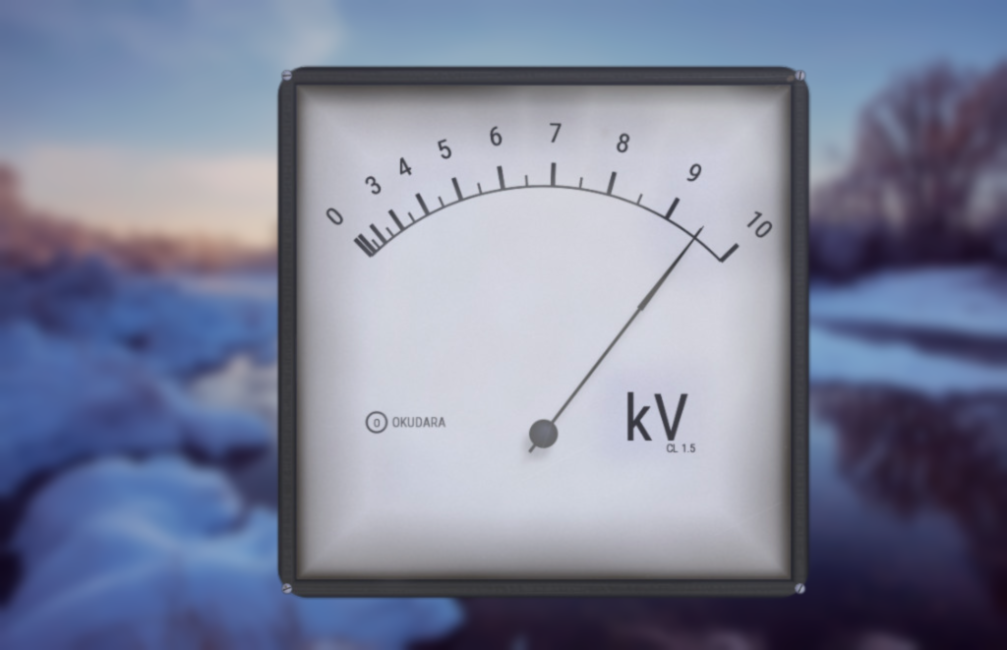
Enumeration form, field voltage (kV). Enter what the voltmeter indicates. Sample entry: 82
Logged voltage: 9.5
